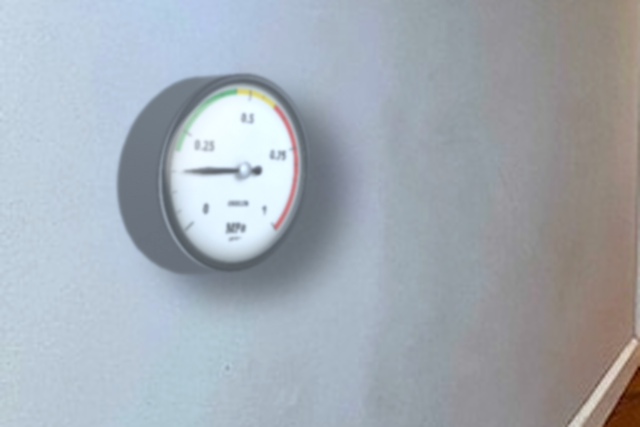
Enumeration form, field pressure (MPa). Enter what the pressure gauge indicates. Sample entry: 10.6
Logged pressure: 0.15
